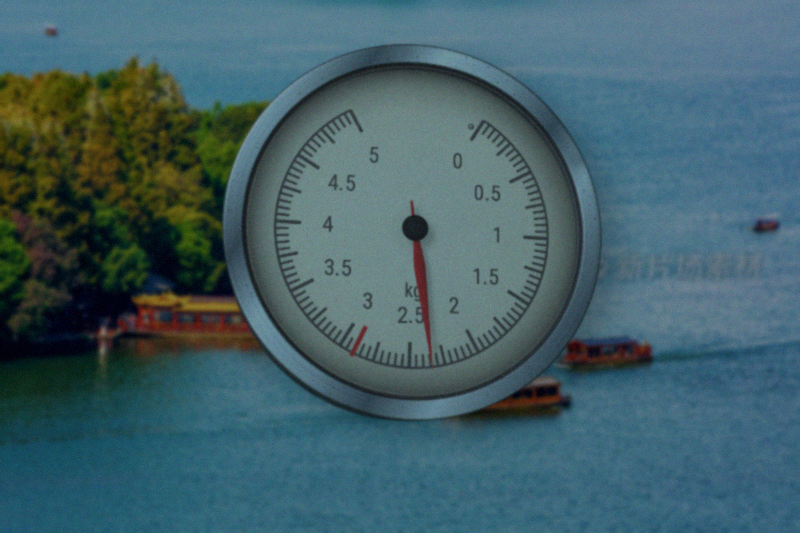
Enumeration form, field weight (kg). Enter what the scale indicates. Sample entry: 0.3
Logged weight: 2.35
